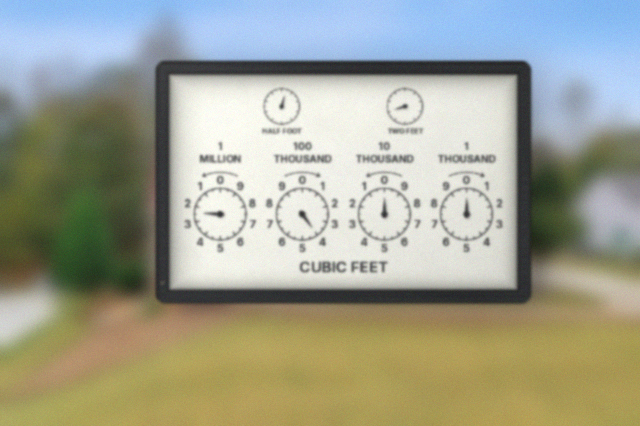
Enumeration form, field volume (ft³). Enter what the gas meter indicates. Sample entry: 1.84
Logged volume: 240000
